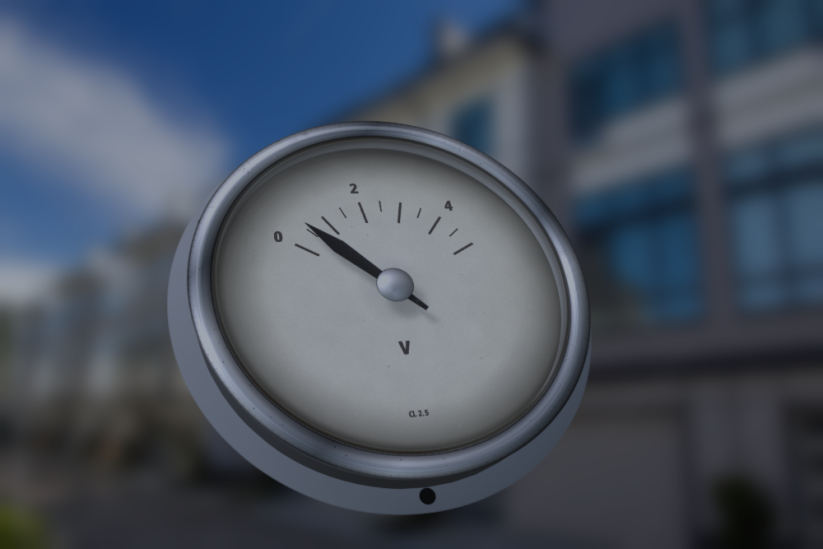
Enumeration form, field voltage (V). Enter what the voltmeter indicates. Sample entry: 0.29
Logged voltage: 0.5
